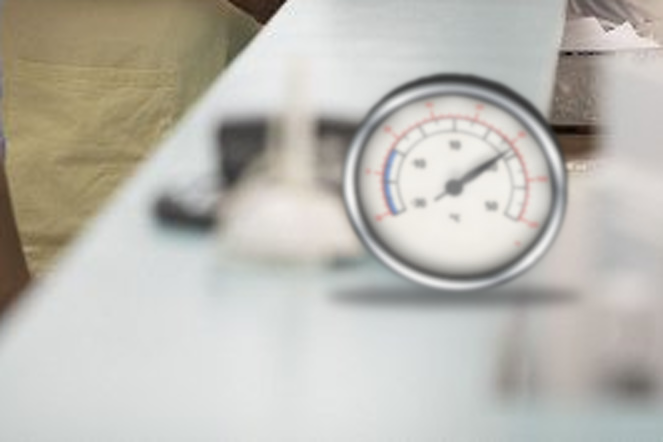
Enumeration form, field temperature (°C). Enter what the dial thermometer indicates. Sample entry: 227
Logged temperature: 27.5
